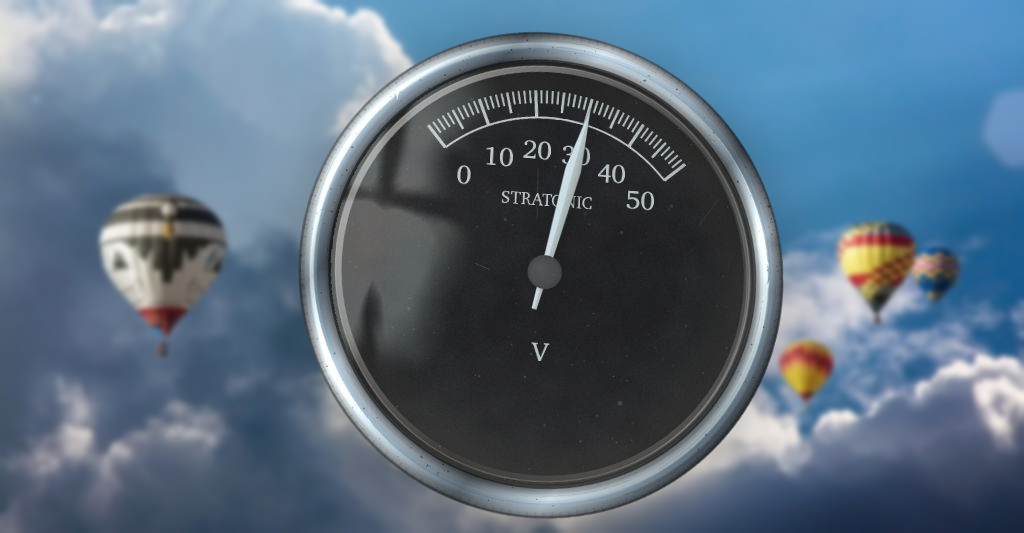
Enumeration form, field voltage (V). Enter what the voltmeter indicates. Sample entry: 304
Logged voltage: 30
